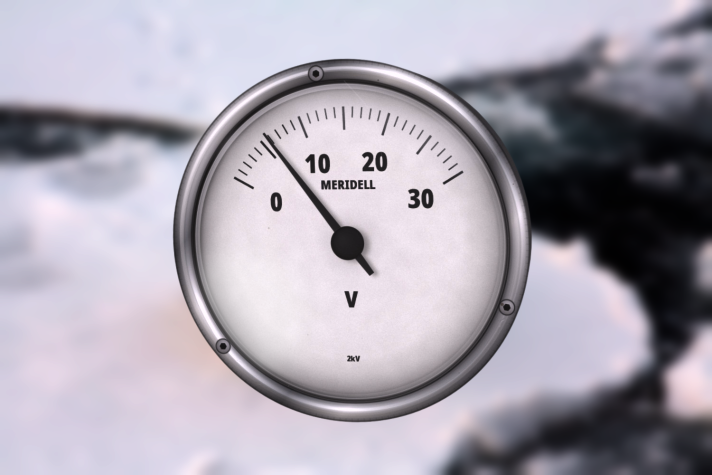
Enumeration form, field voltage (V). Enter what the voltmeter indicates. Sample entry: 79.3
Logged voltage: 6
